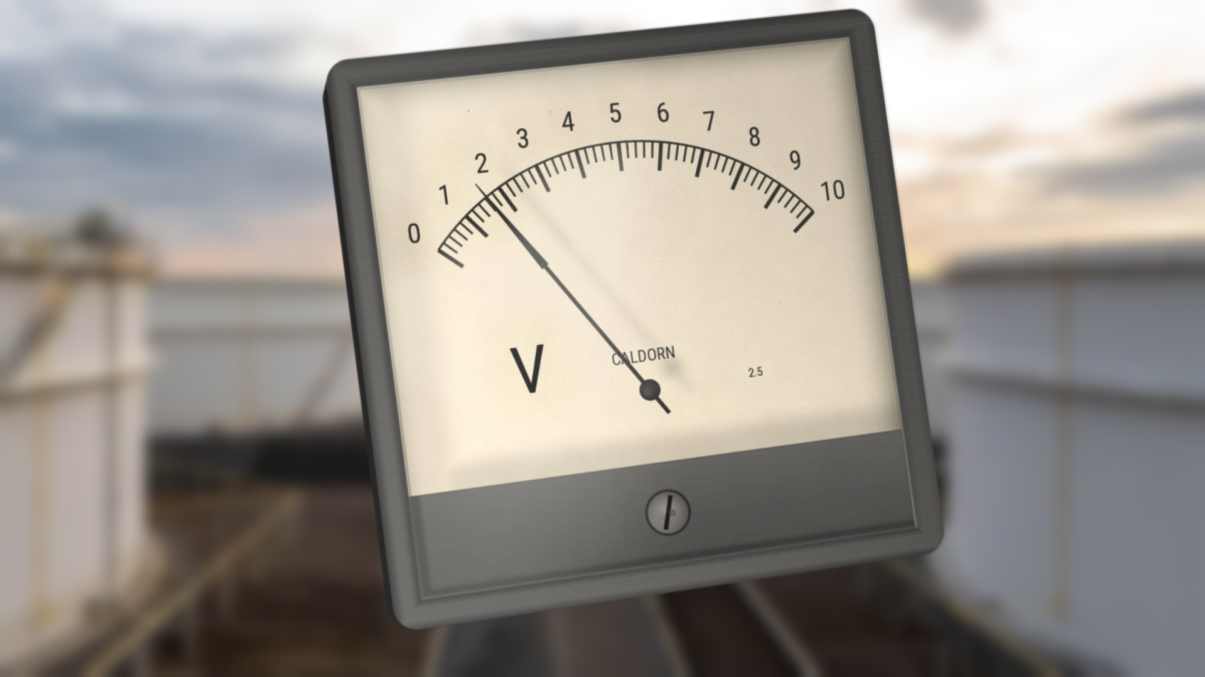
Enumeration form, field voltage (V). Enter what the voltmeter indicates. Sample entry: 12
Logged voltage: 1.6
